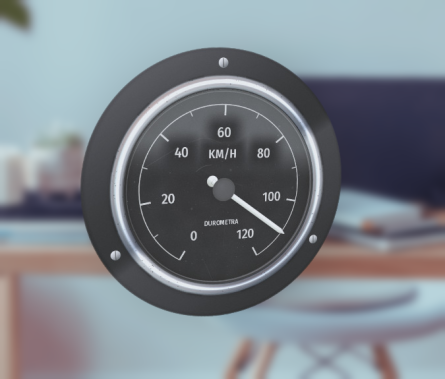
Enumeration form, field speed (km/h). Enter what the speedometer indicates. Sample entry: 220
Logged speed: 110
